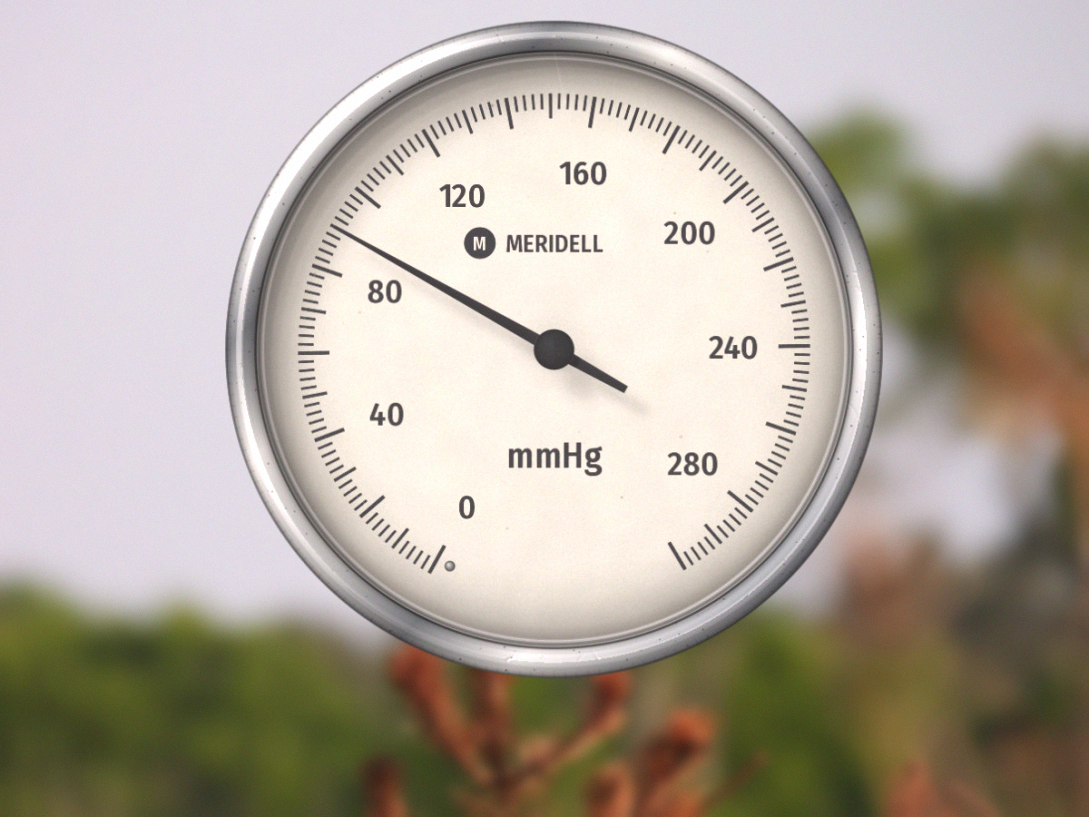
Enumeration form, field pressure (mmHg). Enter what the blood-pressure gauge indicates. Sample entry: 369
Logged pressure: 90
